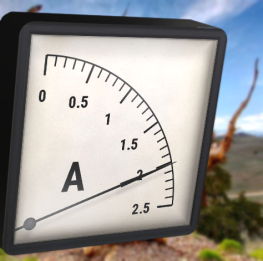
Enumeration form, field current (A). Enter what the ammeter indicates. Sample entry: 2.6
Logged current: 2
